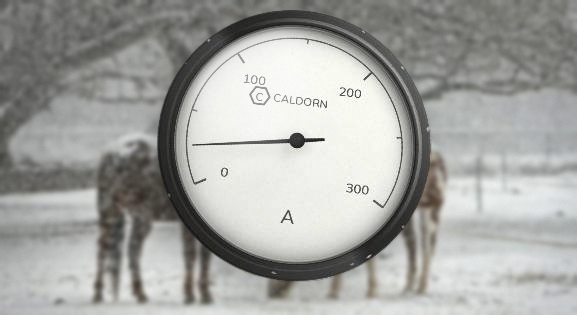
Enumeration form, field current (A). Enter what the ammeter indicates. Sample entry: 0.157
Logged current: 25
